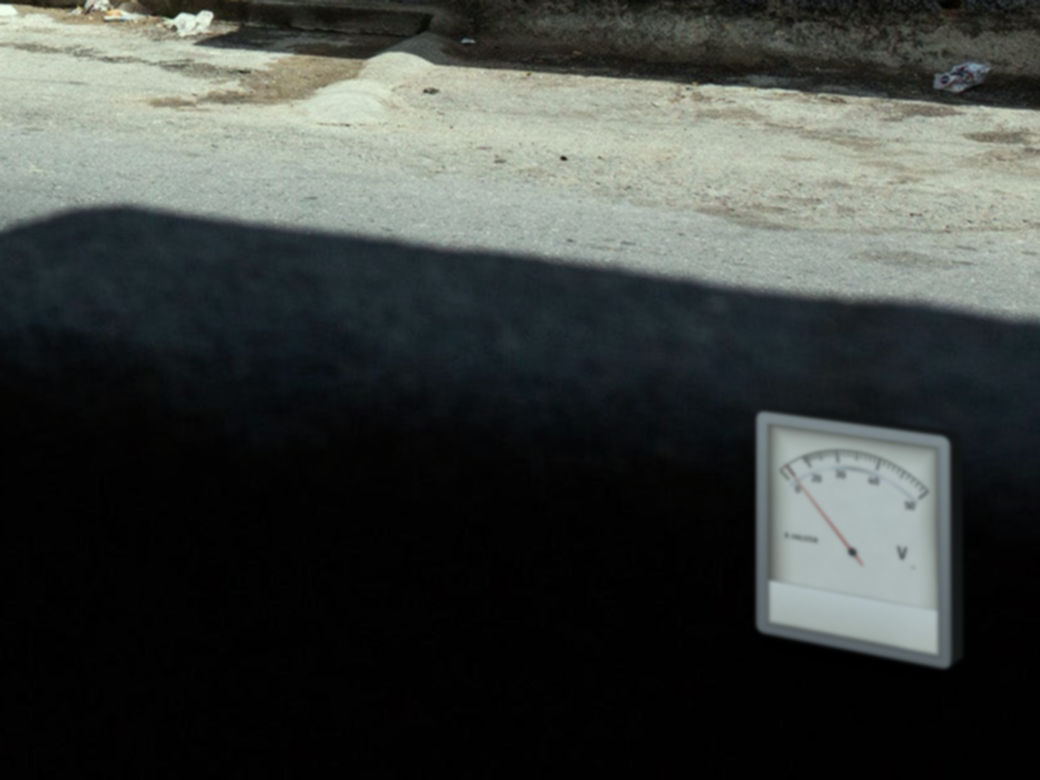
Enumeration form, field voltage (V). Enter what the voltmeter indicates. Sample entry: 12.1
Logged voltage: 10
